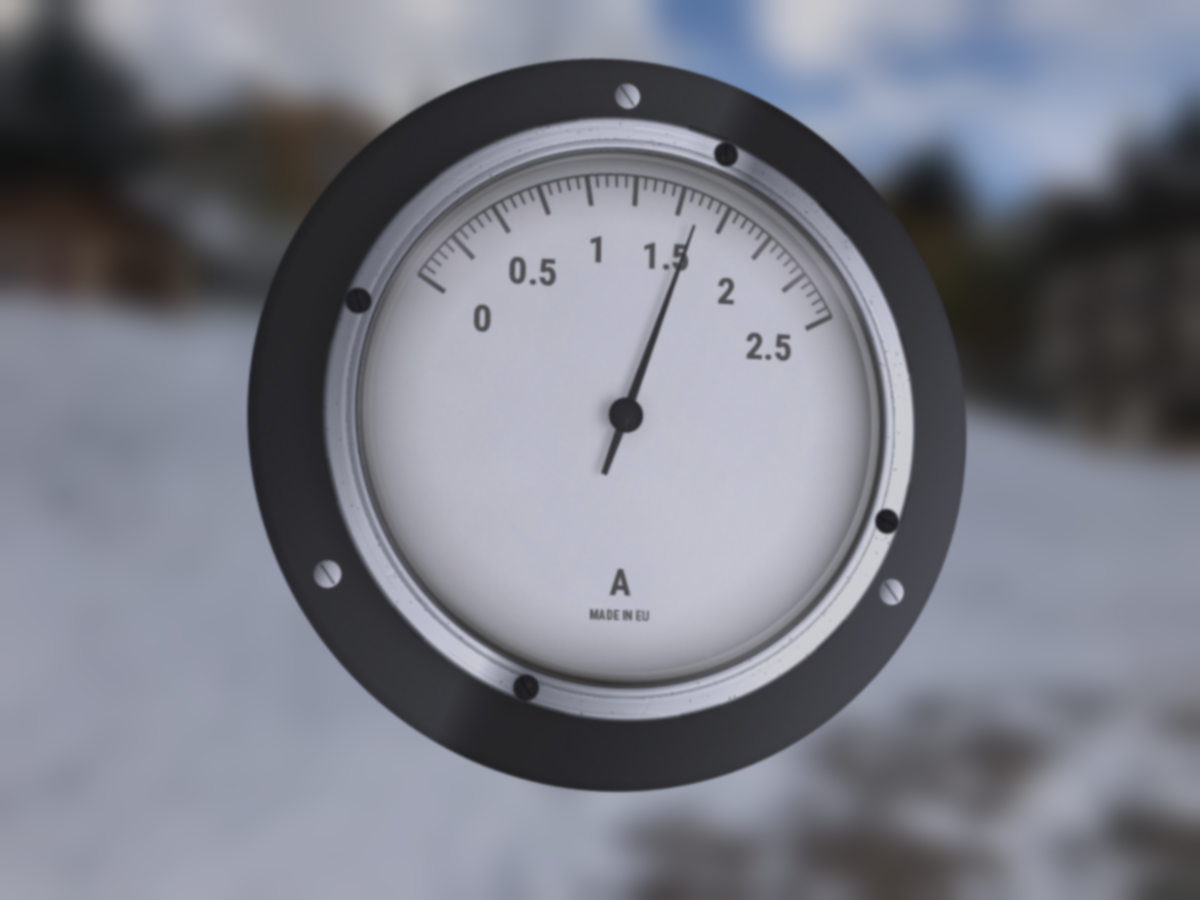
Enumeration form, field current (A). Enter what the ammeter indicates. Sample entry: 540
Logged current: 1.6
